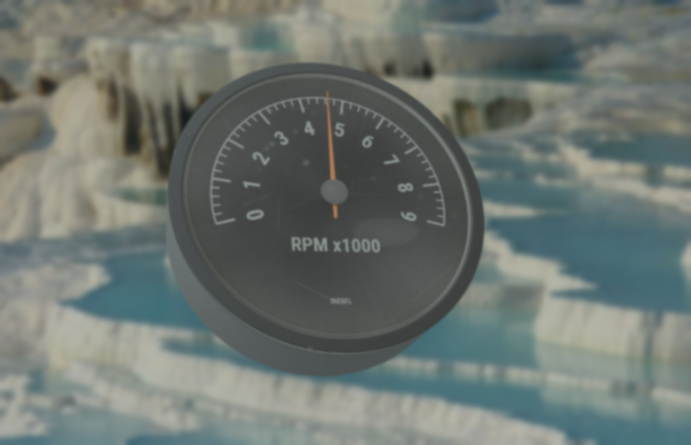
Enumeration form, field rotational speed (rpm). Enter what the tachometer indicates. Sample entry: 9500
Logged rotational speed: 4600
